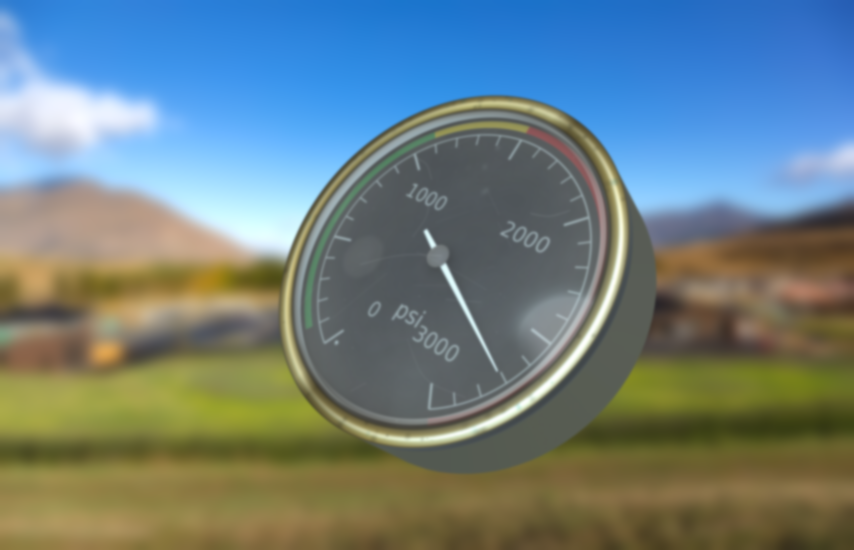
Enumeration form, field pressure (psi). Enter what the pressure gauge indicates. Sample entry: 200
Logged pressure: 2700
